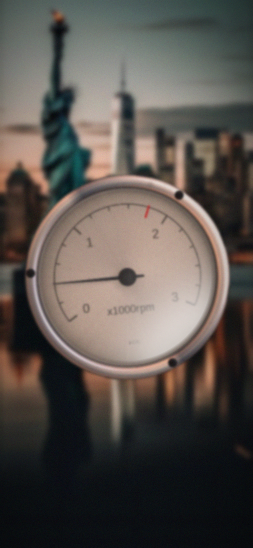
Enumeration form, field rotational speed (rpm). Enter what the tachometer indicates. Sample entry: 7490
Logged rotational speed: 400
